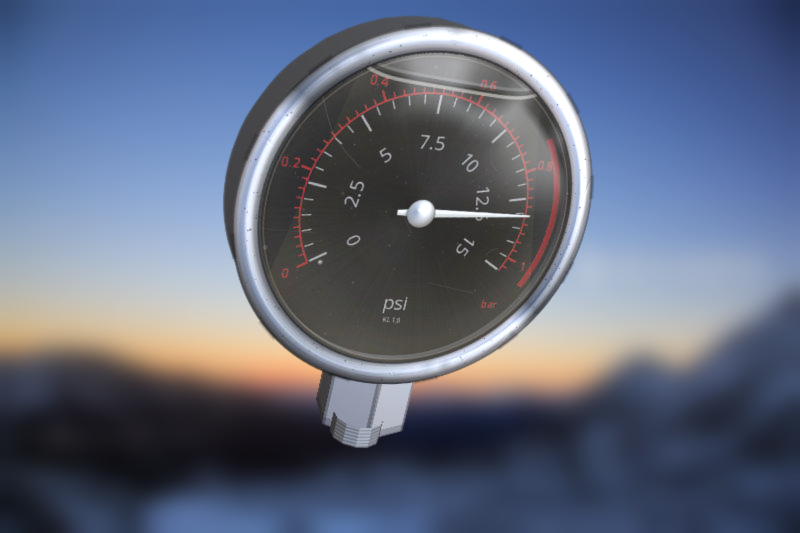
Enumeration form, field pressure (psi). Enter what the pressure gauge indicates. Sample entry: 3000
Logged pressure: 13
